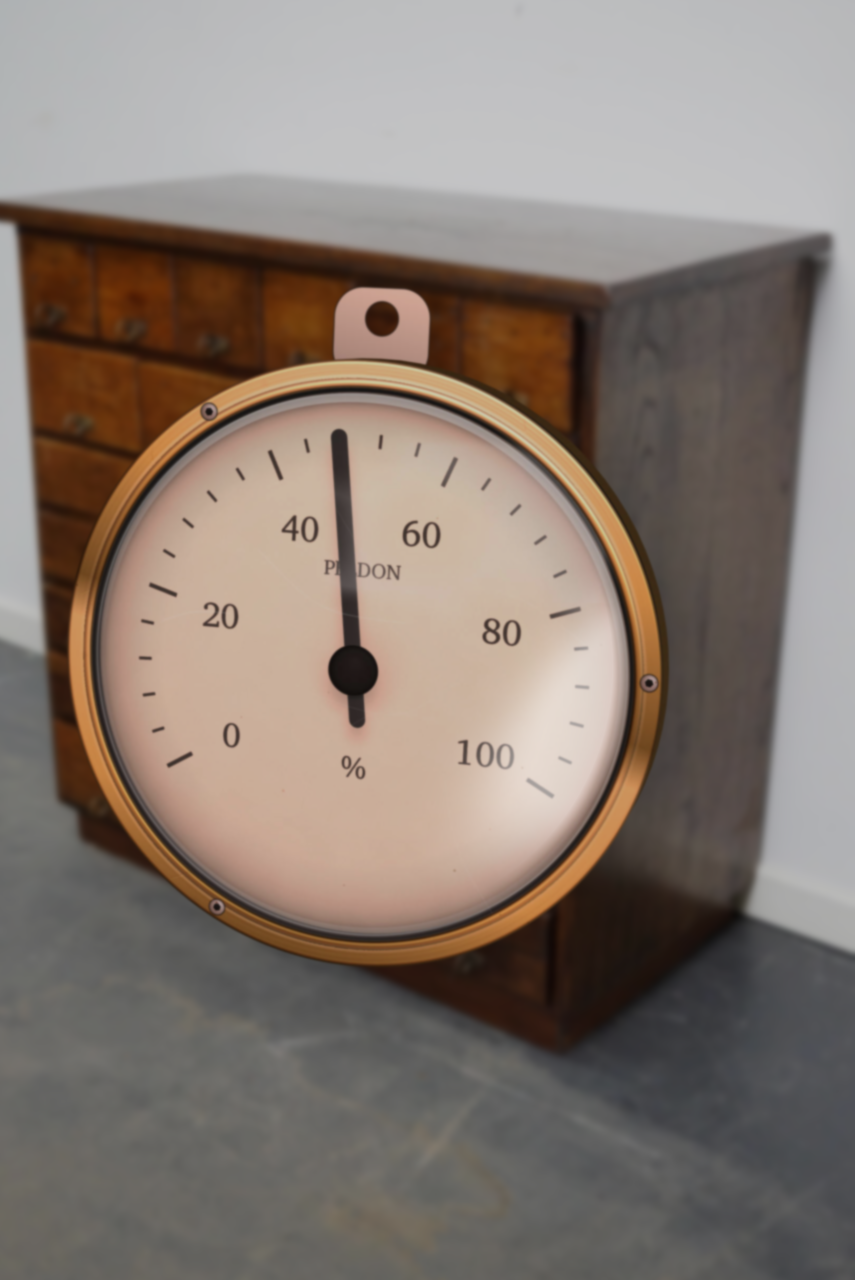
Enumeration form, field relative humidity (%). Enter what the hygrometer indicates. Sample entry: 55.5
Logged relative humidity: 48
